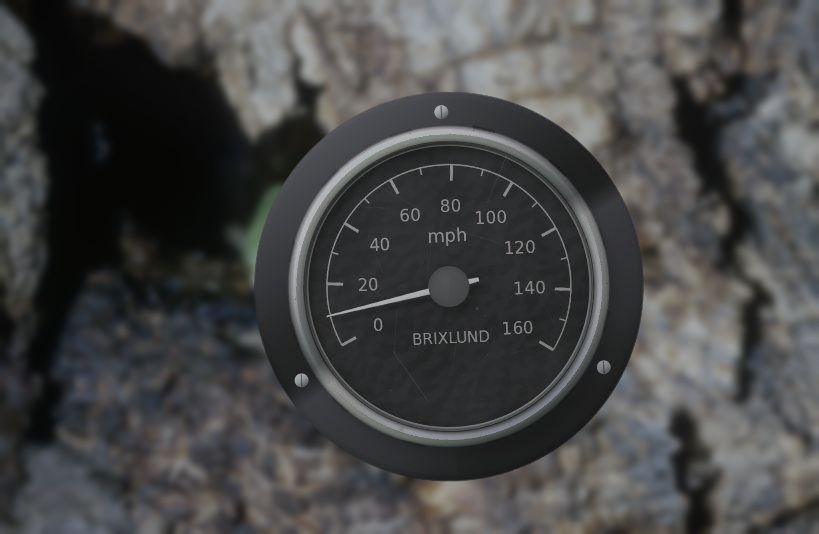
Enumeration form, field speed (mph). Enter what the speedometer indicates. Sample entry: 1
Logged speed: 10
